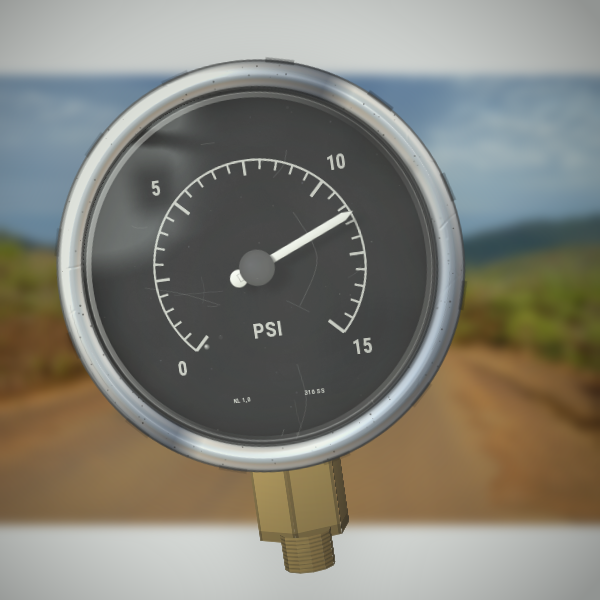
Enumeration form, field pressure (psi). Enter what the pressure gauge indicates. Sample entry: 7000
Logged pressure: 11.25
